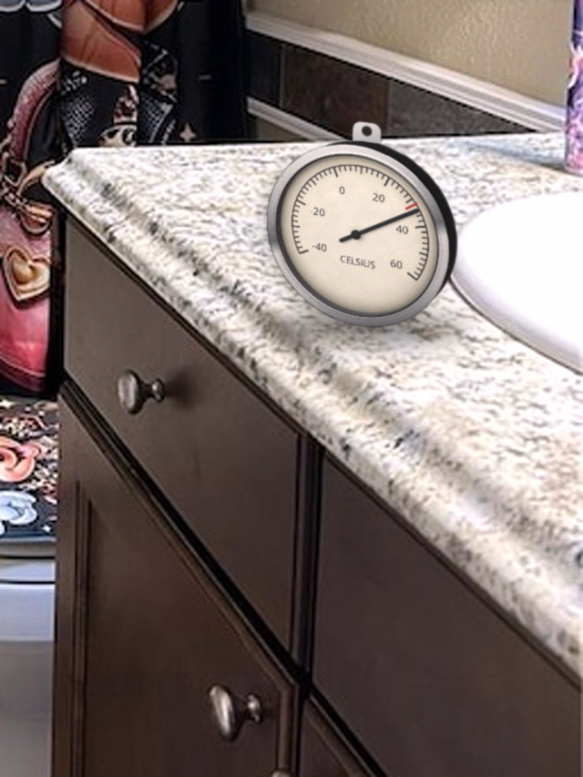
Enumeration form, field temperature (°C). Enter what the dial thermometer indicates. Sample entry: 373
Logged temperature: 34
